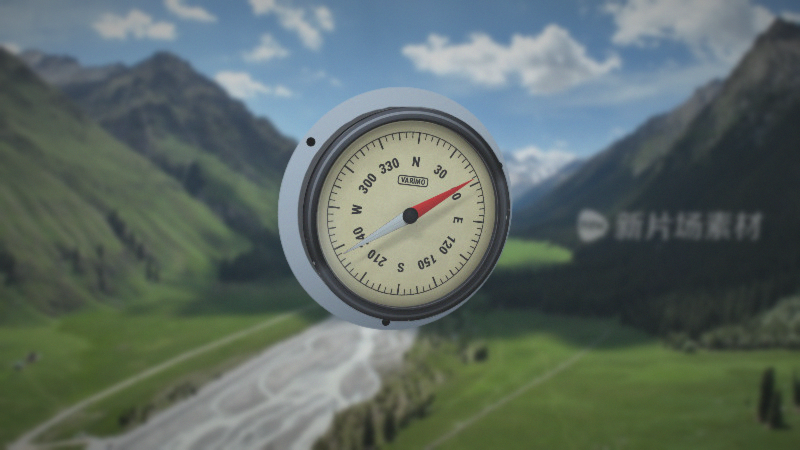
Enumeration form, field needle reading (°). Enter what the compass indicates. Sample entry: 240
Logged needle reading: 55
